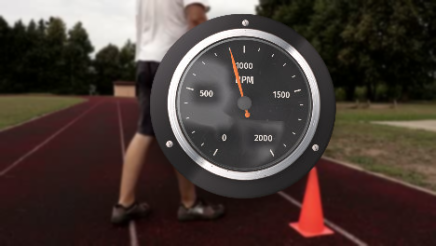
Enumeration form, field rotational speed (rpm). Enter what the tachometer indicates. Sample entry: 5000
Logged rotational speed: 900
